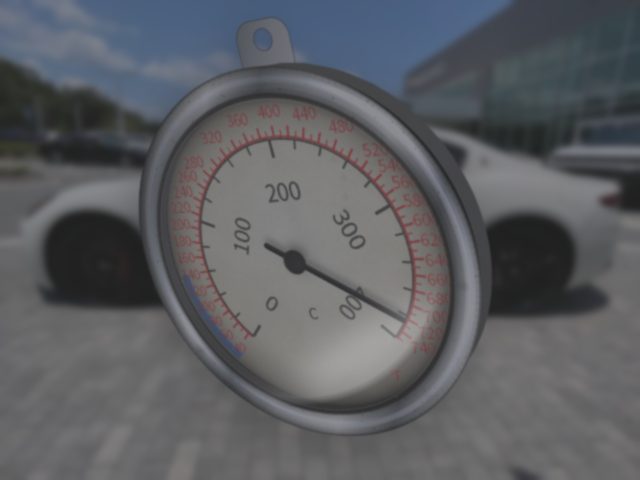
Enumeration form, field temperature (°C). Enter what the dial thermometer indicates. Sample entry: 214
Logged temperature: 380
